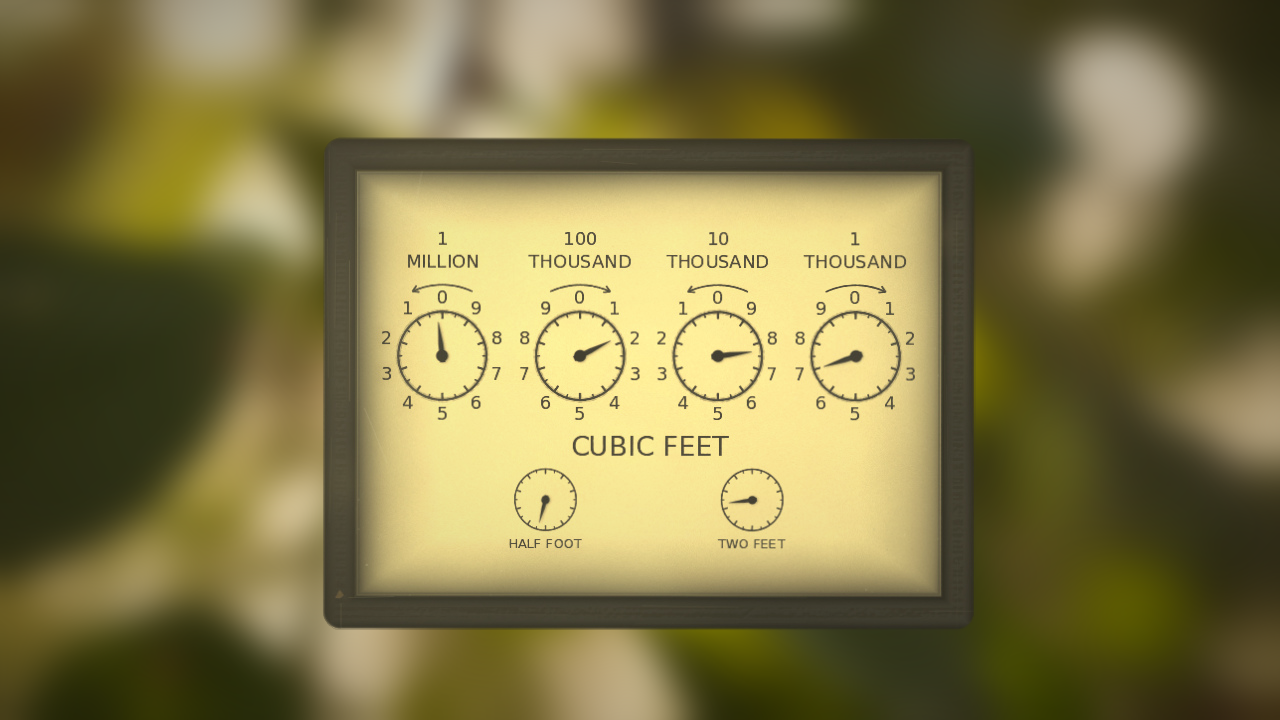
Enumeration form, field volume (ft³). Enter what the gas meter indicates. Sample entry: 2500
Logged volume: 17700
